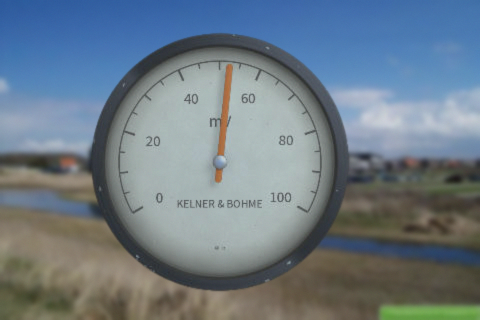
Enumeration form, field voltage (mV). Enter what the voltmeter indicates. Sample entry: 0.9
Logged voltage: 52.5
